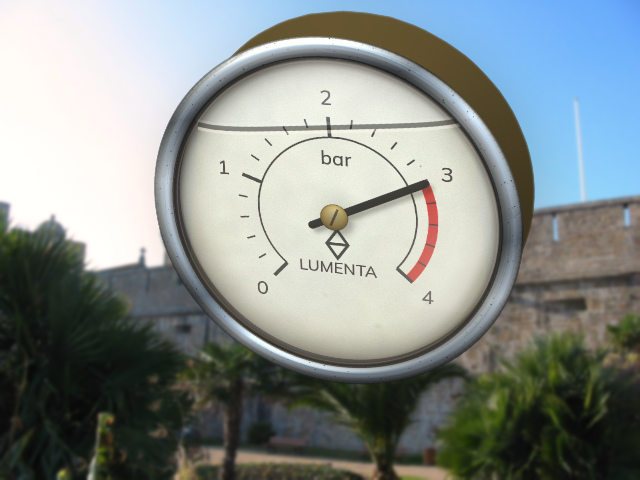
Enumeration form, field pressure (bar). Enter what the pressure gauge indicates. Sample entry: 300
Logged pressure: 3
